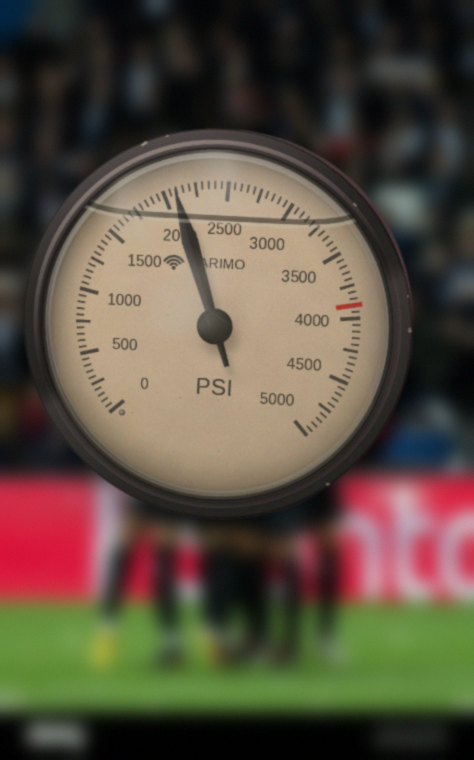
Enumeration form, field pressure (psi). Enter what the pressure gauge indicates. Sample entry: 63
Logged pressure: 2100
